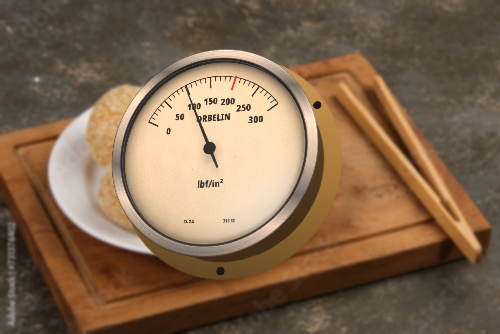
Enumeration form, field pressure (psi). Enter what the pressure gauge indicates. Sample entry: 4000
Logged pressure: 100
